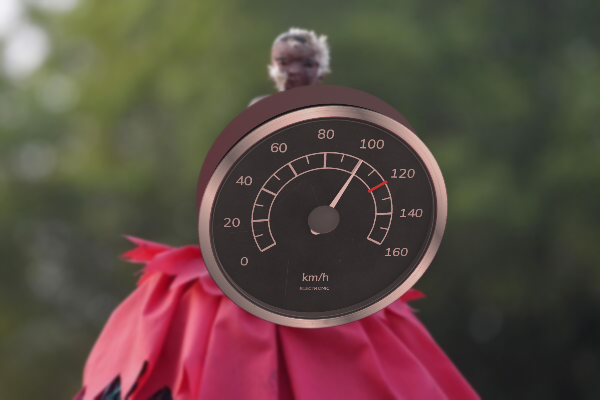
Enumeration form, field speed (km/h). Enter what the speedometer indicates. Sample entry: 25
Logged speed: 100
